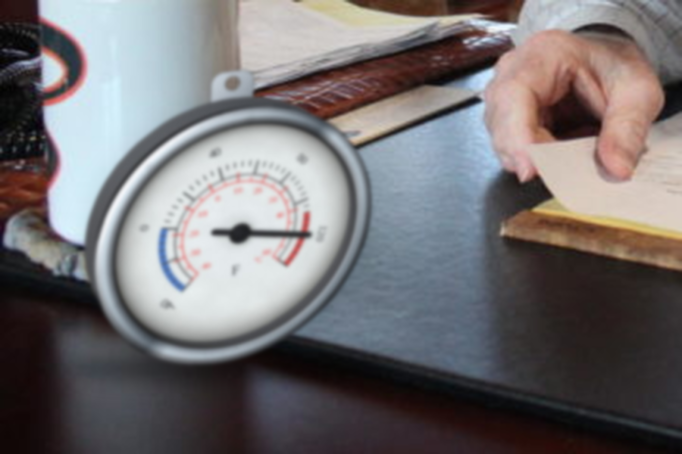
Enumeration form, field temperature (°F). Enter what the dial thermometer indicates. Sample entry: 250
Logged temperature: 120
